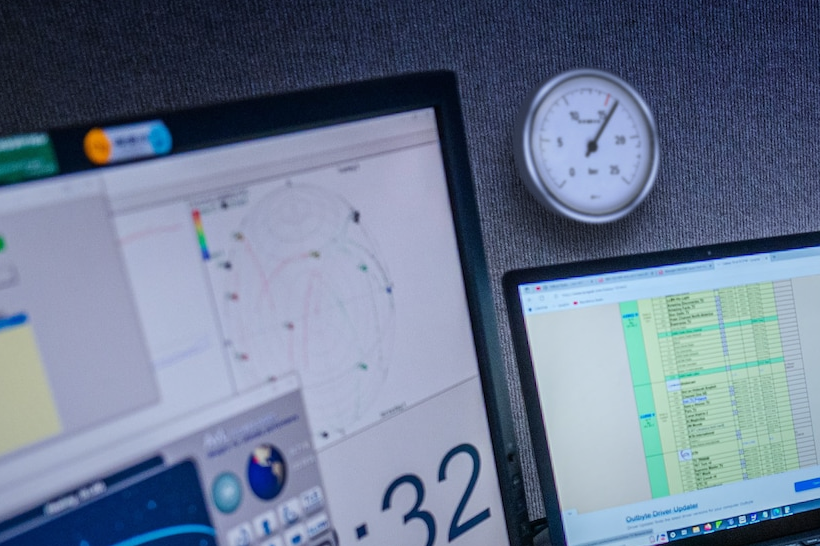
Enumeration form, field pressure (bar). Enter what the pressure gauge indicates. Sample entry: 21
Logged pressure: 16
